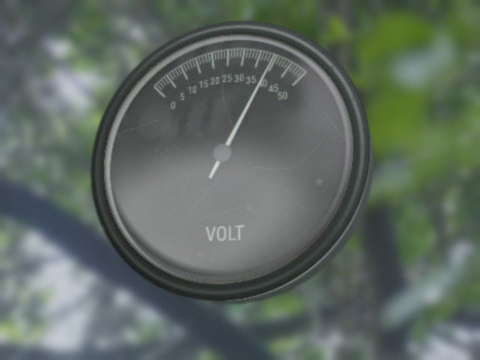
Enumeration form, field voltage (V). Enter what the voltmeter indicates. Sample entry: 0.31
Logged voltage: 40
